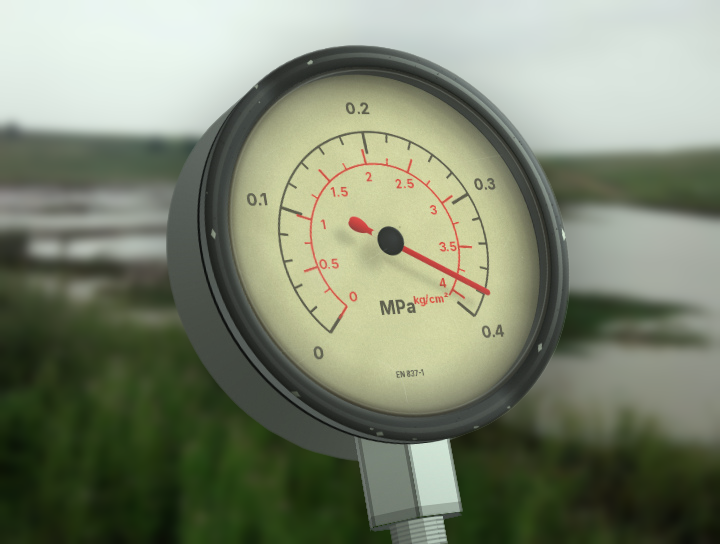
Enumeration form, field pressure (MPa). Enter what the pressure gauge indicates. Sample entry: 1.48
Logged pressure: 0.38
